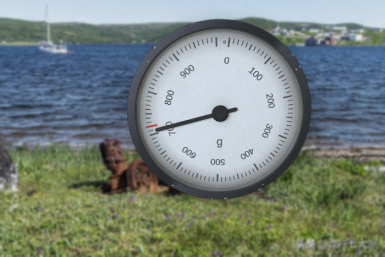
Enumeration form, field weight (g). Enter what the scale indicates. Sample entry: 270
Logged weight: 710
